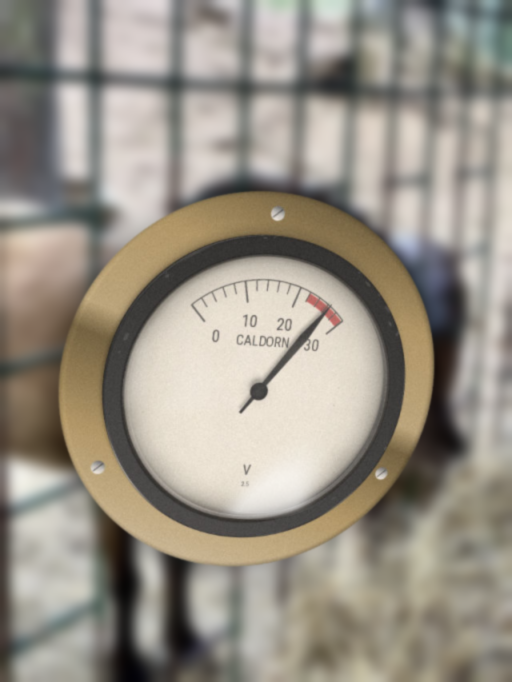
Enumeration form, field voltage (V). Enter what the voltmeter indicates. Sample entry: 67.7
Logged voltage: 26
